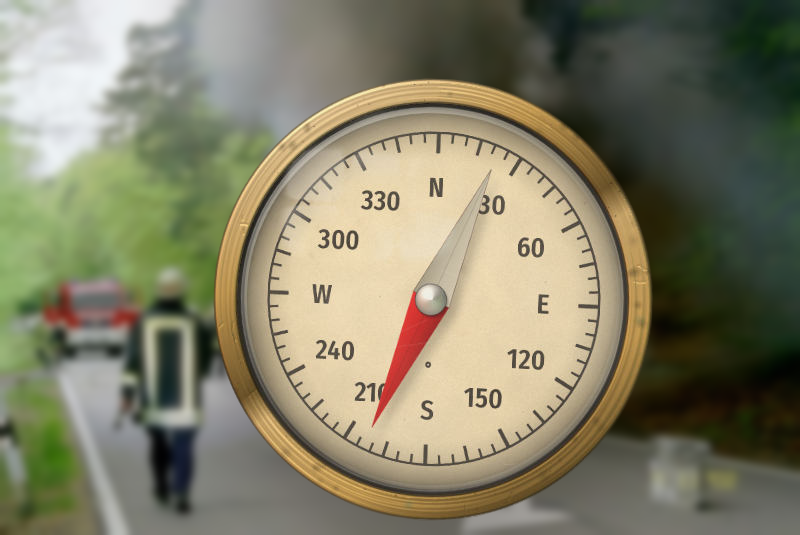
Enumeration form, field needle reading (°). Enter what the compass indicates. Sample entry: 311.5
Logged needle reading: 202.5
